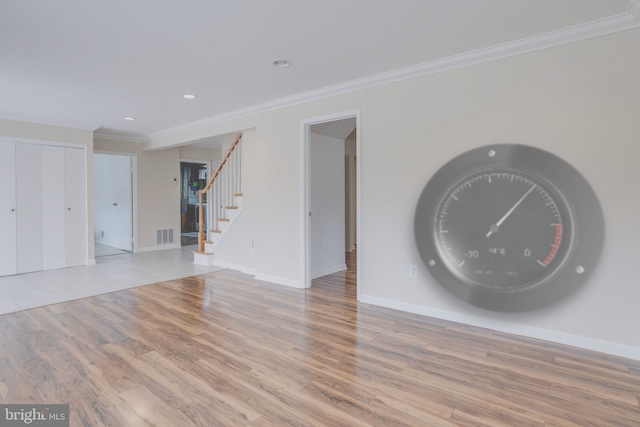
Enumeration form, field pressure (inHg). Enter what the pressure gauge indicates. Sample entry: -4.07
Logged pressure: -10
